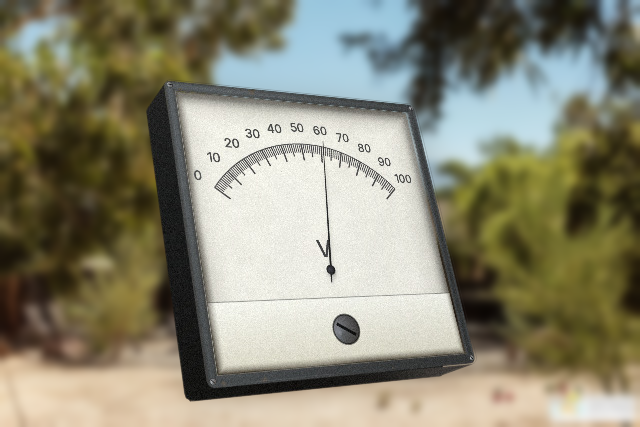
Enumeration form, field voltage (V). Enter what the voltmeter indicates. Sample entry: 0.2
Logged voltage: 60
